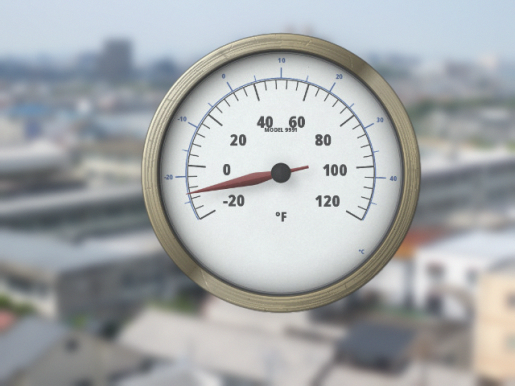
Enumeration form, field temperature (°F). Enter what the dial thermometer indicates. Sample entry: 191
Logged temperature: -10
